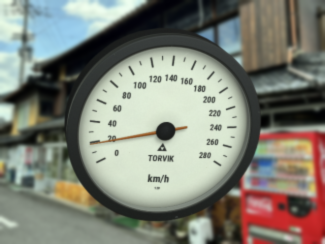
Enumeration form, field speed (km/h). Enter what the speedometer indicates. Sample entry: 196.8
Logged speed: 20
